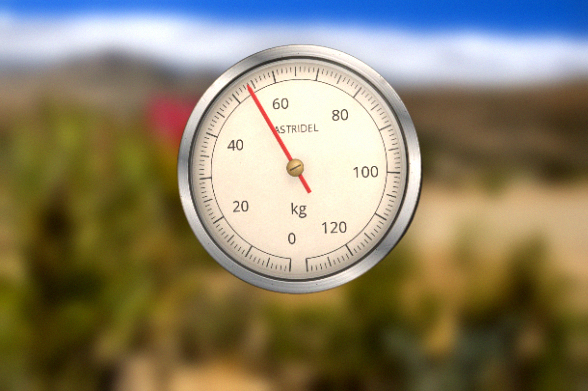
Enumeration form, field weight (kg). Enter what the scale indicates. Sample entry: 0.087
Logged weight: 54
